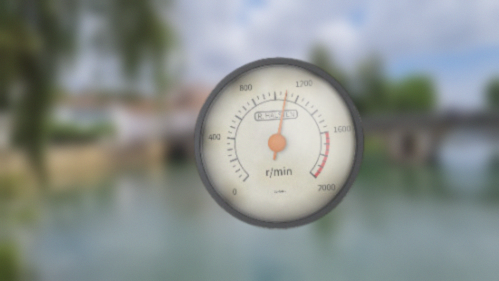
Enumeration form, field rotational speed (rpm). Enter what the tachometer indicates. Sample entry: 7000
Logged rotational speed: 1100
